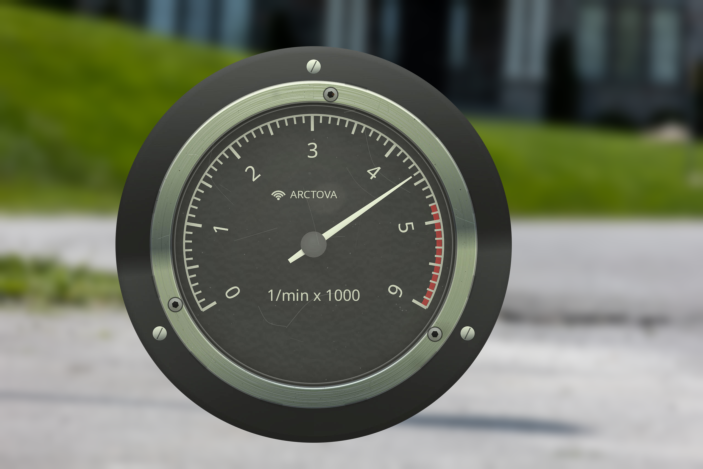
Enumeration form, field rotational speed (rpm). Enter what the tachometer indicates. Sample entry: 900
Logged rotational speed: 4400
